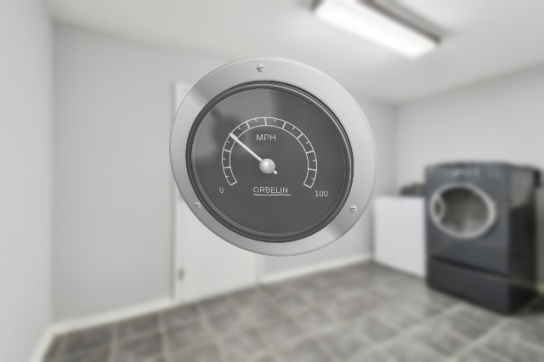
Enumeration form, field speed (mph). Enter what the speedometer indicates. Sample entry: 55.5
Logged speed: 30
